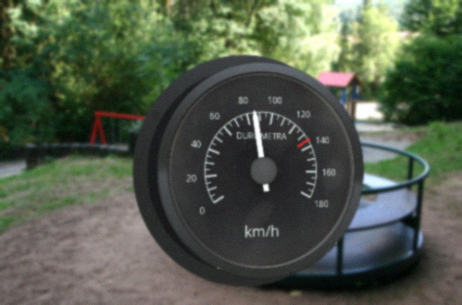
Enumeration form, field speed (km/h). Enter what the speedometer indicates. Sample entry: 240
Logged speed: 85
